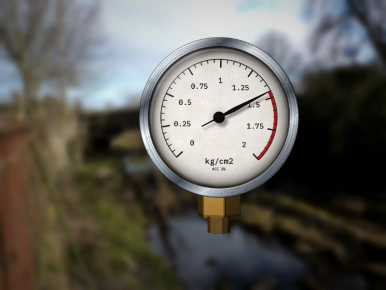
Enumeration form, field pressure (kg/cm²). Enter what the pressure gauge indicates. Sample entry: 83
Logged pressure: 1.45
